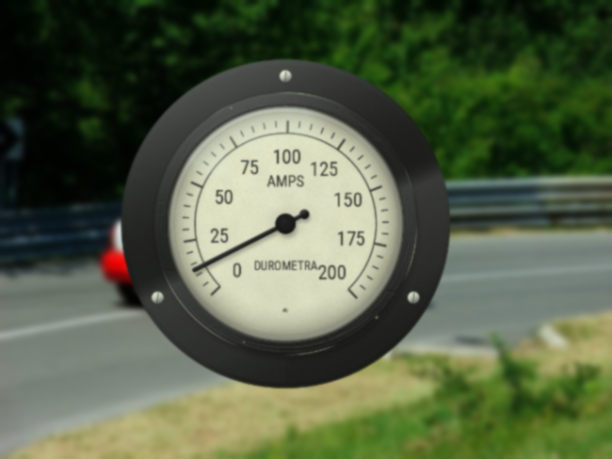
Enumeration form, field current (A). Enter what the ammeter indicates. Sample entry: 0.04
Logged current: 12.5
